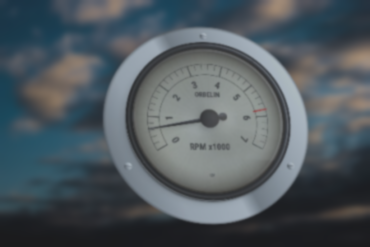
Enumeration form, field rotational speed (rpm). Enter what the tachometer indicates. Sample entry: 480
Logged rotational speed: 600
